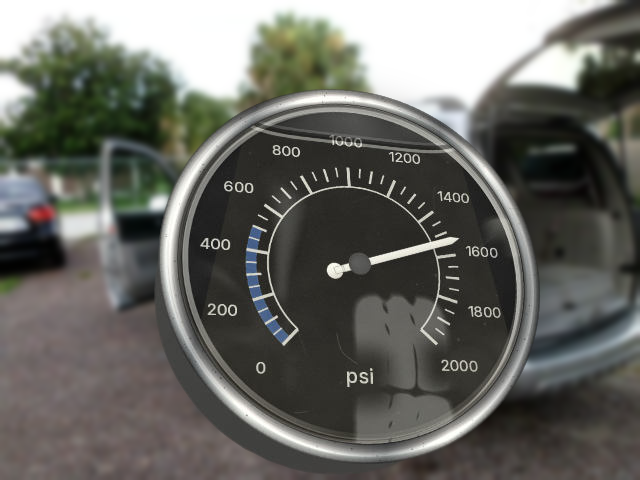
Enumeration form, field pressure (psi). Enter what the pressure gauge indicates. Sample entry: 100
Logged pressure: 1550
